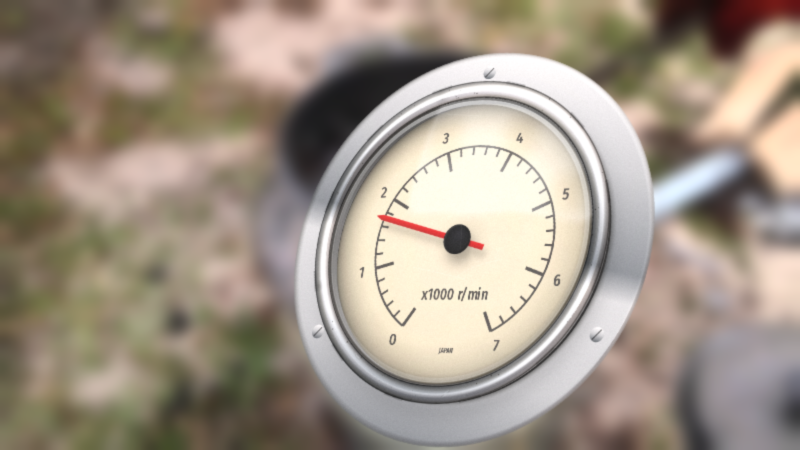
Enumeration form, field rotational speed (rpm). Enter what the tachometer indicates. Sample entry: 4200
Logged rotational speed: 1700
